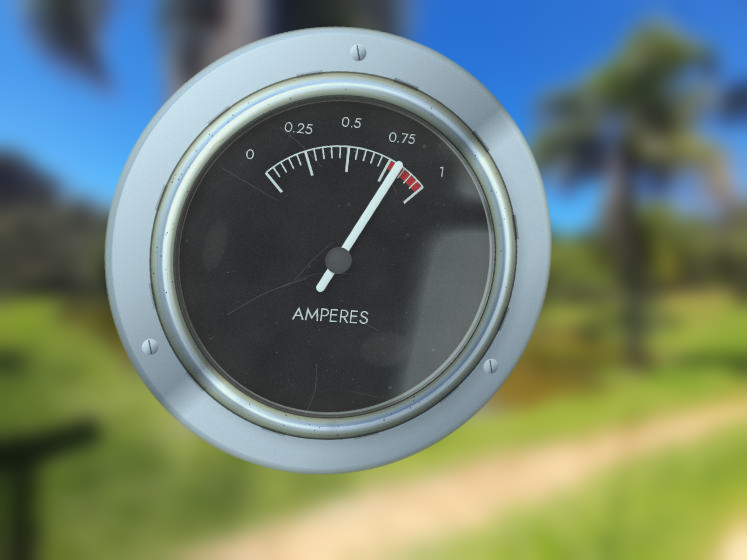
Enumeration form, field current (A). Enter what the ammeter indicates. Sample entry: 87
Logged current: 0.8
